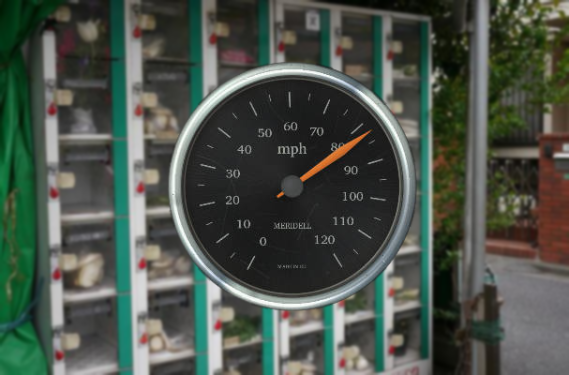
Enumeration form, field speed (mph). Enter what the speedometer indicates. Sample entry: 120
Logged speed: 82.5
